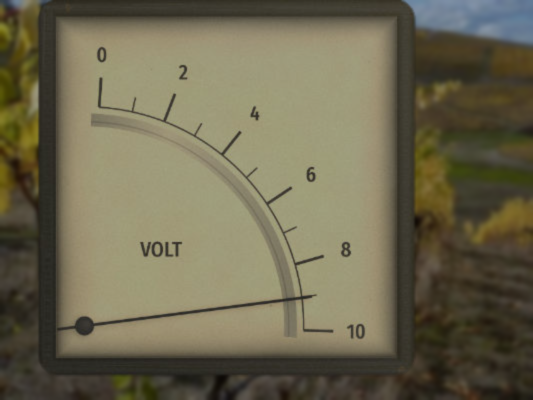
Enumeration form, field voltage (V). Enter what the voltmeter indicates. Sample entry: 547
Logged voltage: 9
